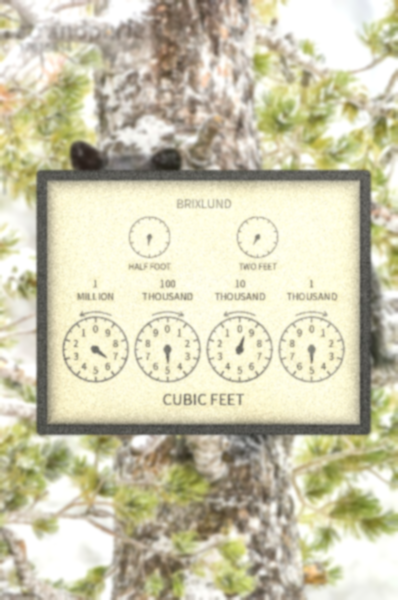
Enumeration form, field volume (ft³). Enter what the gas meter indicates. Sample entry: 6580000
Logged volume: 649500
